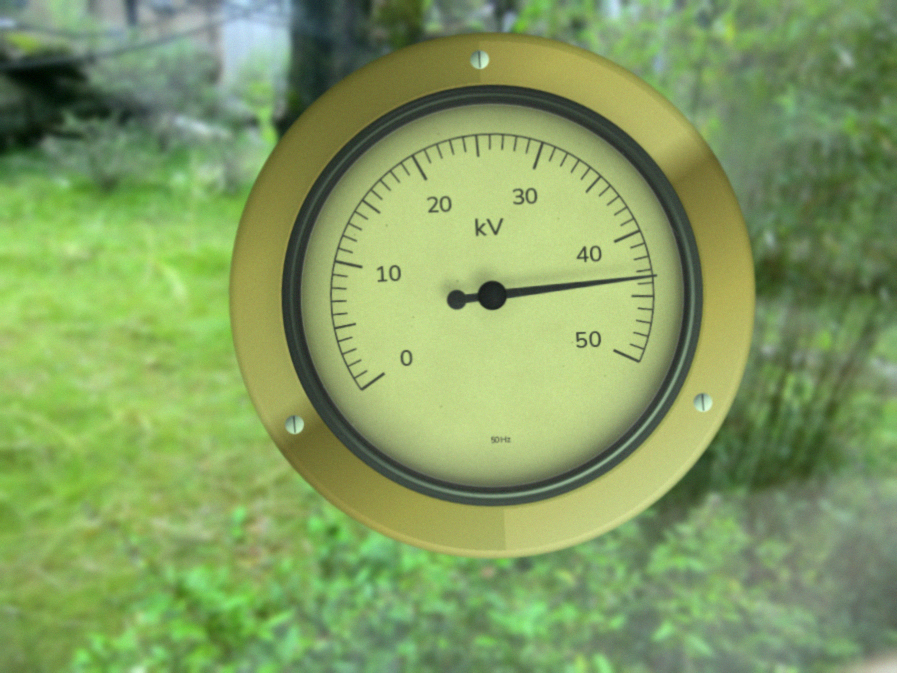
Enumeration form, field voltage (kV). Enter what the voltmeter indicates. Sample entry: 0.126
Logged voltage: 43.5
